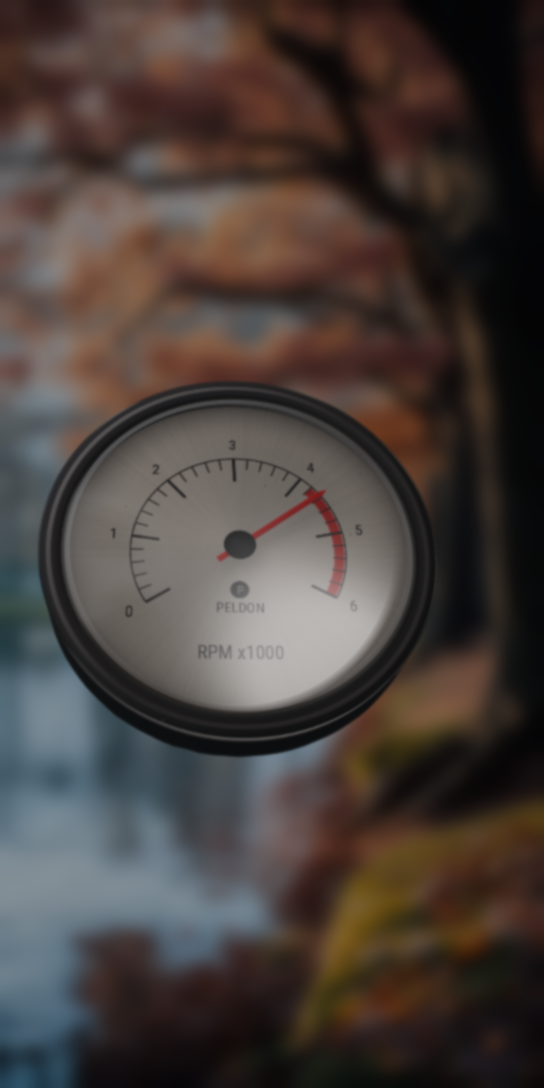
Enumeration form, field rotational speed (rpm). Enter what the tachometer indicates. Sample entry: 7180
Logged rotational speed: 4400
